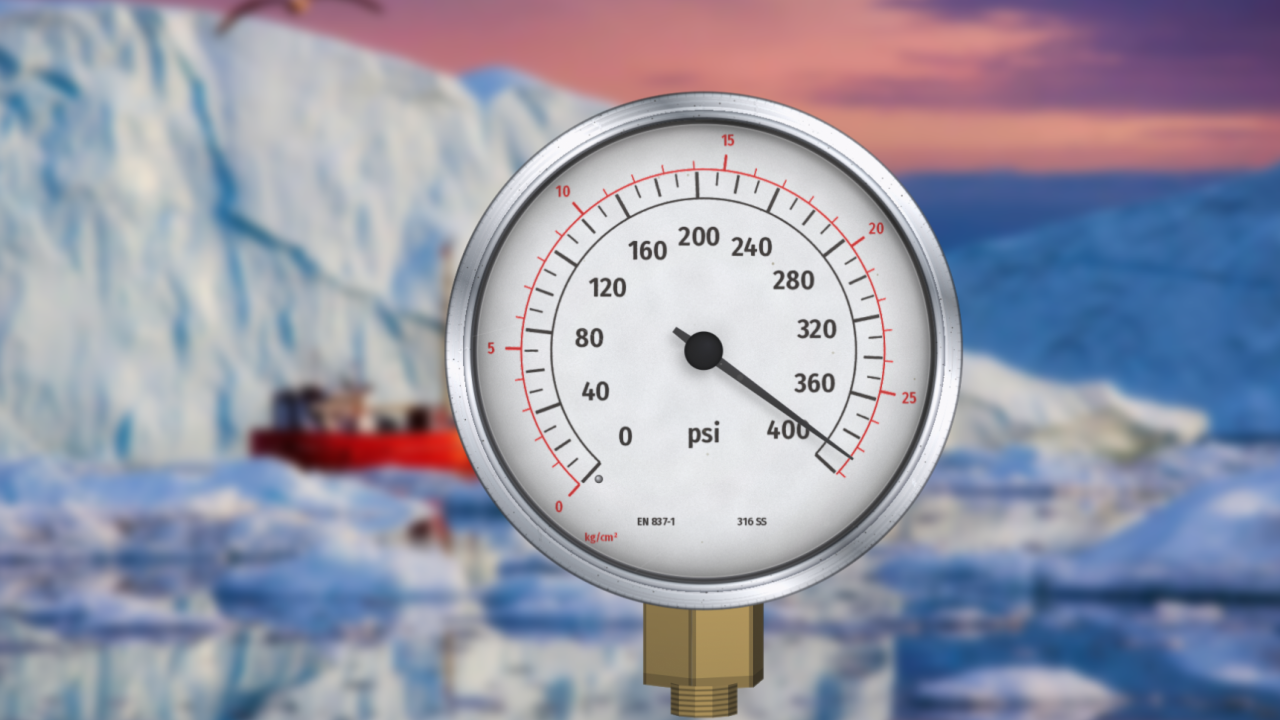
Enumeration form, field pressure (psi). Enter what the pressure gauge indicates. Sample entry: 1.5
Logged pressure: 390
